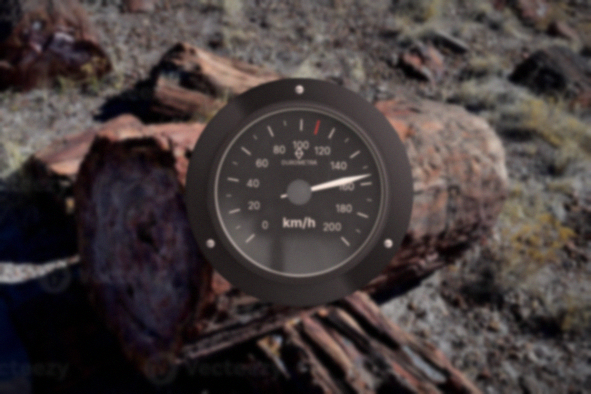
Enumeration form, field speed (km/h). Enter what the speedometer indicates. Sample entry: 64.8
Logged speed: 155
